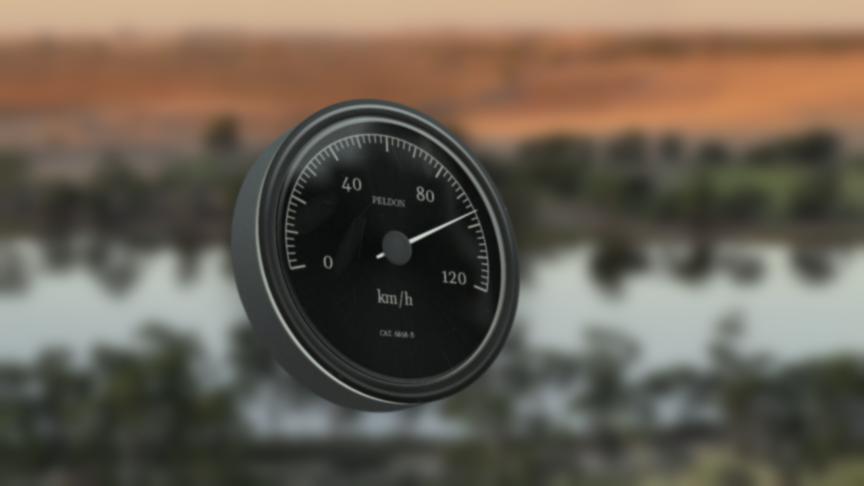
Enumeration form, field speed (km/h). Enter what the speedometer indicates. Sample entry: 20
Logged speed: 96
